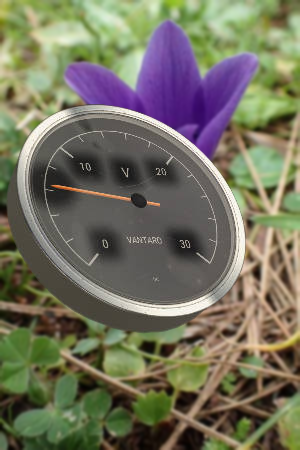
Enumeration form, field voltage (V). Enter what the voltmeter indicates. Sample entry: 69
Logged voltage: 6
